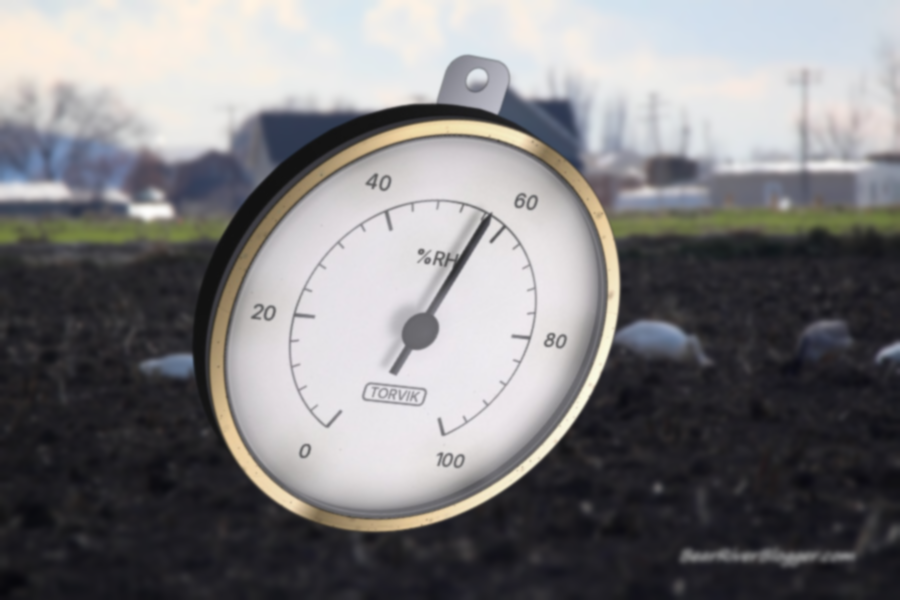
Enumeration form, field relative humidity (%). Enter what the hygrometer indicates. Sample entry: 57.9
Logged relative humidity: 56
